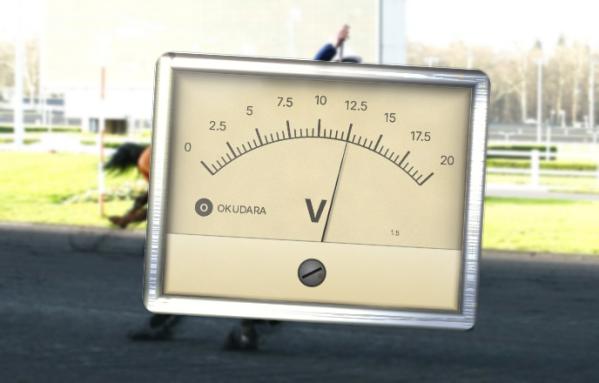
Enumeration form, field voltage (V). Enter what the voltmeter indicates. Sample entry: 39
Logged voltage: 12.5
